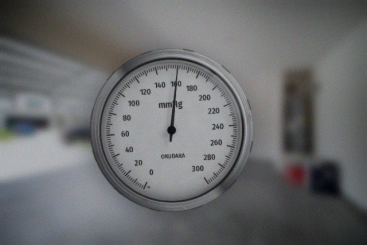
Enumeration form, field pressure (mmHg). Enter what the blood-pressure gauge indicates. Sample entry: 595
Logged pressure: 160
